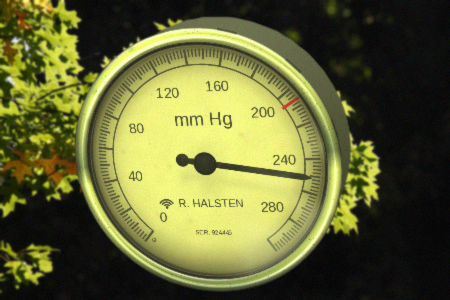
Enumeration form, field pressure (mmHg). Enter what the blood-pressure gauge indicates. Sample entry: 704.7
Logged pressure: 250
